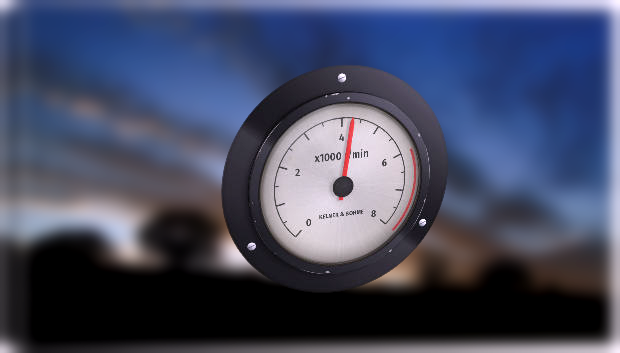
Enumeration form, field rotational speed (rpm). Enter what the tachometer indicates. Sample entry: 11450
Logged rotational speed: 4250
